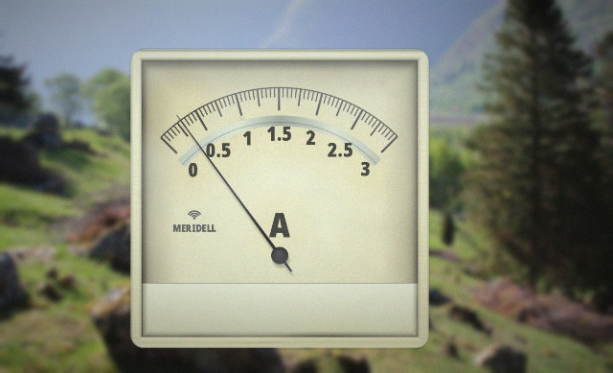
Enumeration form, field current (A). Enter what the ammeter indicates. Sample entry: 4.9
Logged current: 0.3
